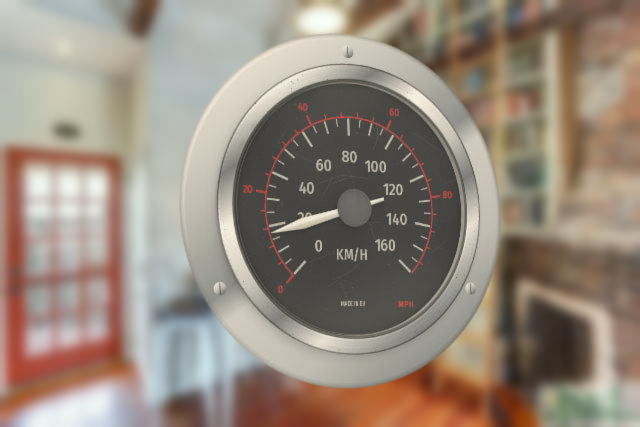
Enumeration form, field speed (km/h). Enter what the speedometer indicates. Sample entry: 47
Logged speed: 17.5
